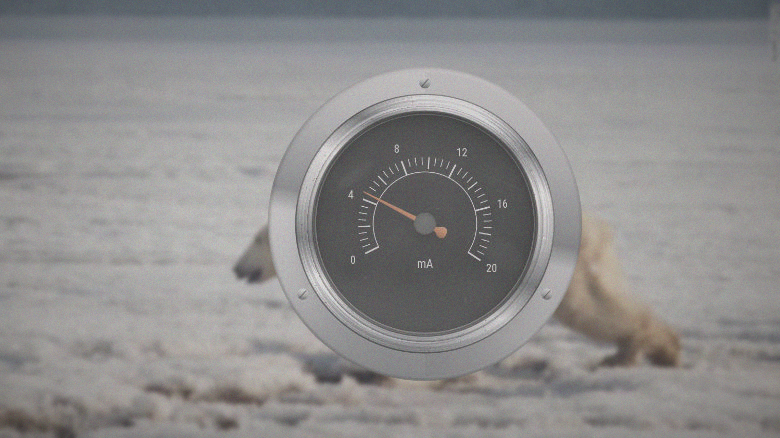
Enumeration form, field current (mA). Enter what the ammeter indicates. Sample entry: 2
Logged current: 4.5
